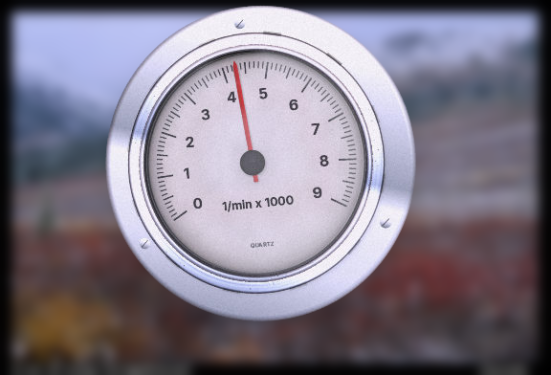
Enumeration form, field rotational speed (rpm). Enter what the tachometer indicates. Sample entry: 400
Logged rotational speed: 4300
